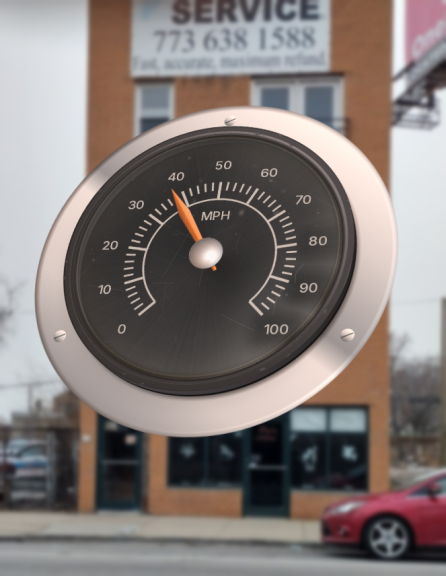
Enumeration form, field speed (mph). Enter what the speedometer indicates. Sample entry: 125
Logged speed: 38
